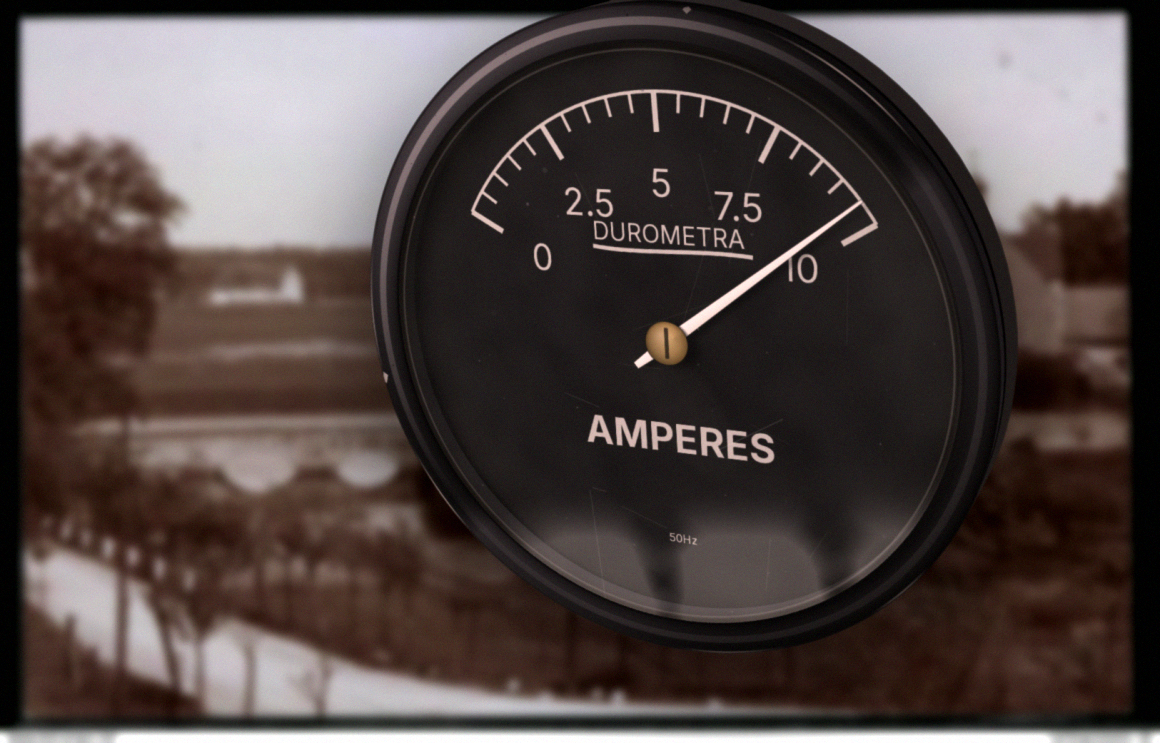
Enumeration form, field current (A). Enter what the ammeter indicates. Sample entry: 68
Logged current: 9.5
